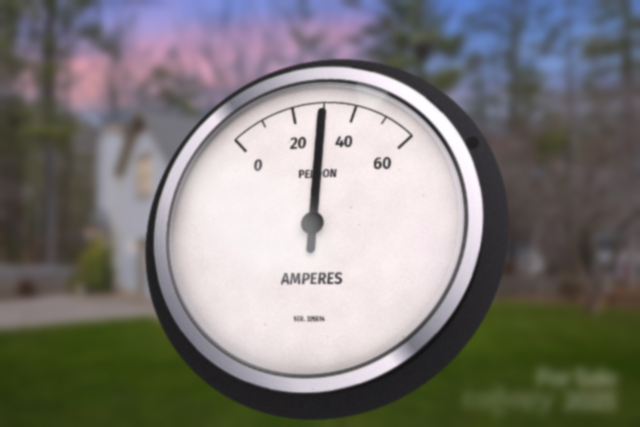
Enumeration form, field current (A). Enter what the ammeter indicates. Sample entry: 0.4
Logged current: 30
